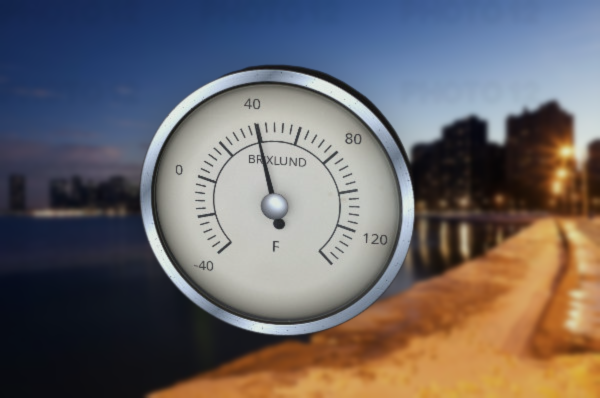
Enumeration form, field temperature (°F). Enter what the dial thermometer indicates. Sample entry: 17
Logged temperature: 40
